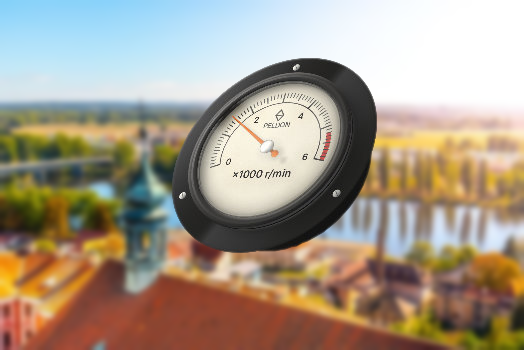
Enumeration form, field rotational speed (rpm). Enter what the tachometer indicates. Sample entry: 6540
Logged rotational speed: 1500
